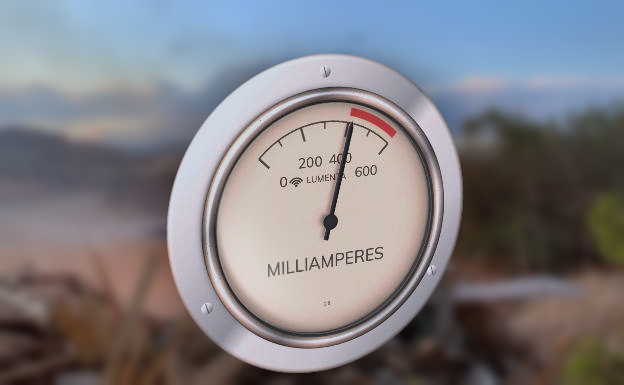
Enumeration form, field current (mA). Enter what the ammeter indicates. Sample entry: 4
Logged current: 400
